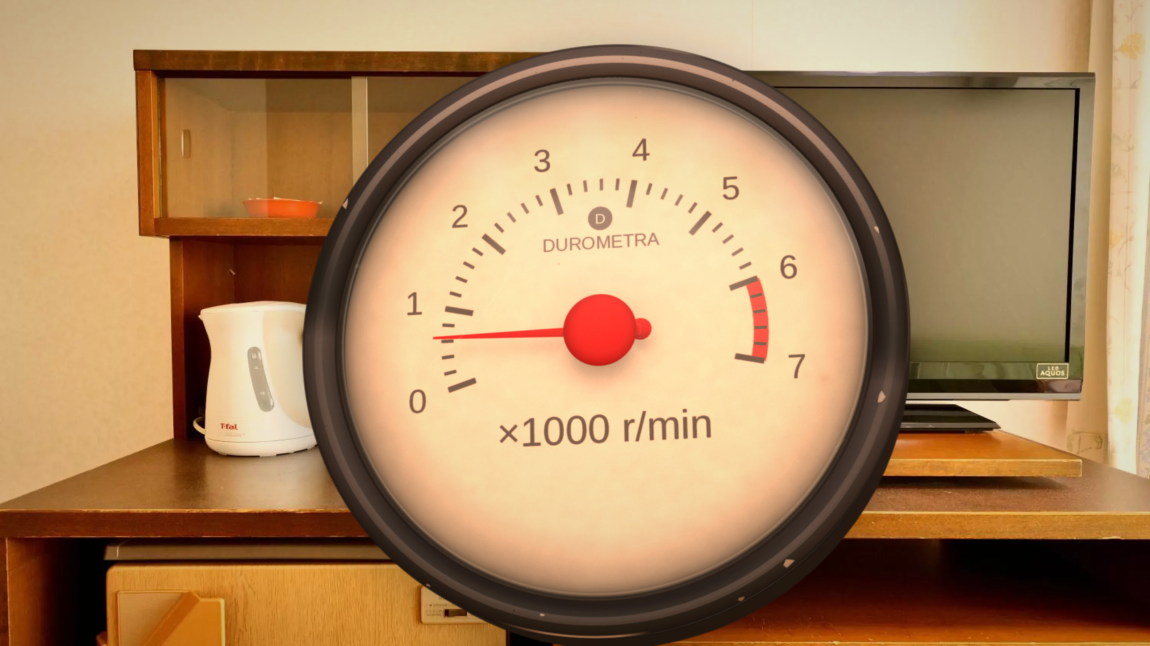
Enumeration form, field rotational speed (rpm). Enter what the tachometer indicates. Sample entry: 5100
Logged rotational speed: 600
